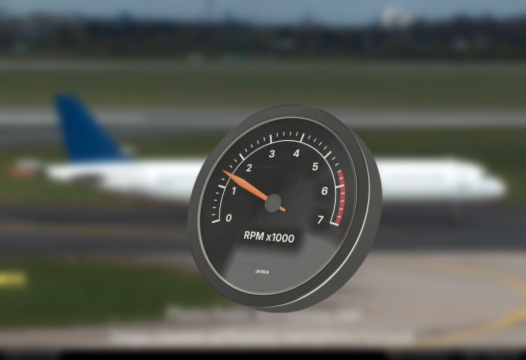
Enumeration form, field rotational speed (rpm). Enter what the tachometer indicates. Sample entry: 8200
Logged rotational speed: 1400
